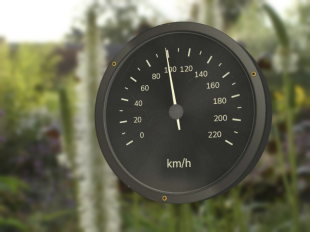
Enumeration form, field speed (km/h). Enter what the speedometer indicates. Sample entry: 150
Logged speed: 100
